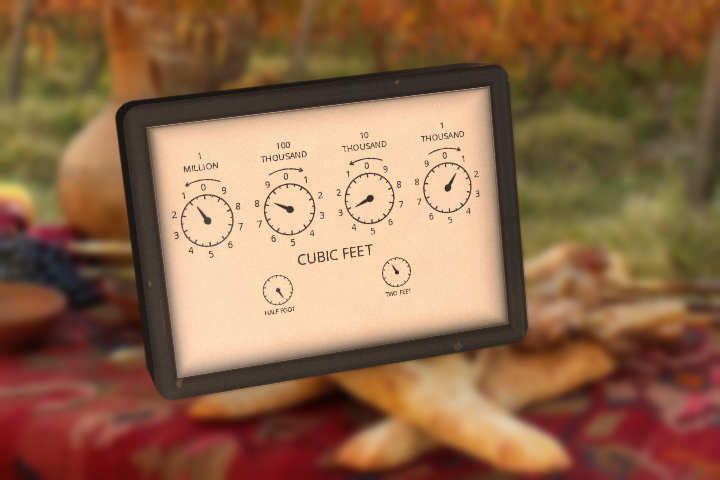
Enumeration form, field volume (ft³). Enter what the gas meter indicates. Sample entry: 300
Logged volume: 83100
